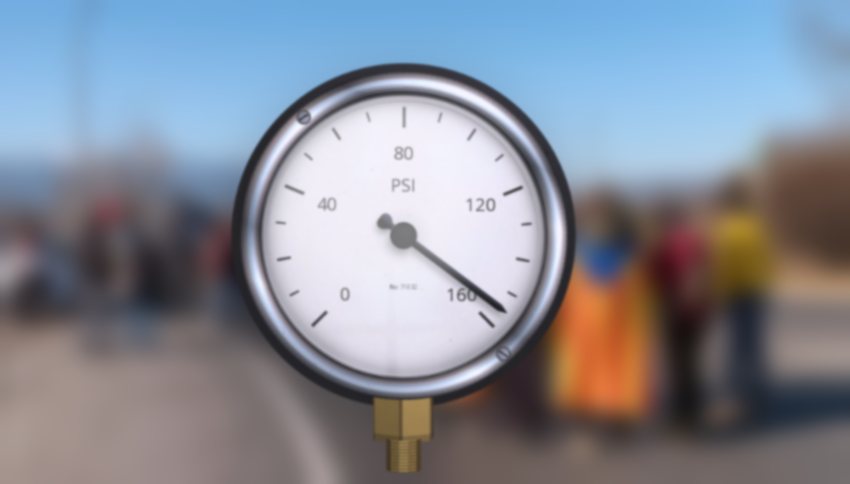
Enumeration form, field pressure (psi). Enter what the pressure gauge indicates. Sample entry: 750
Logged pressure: 155
